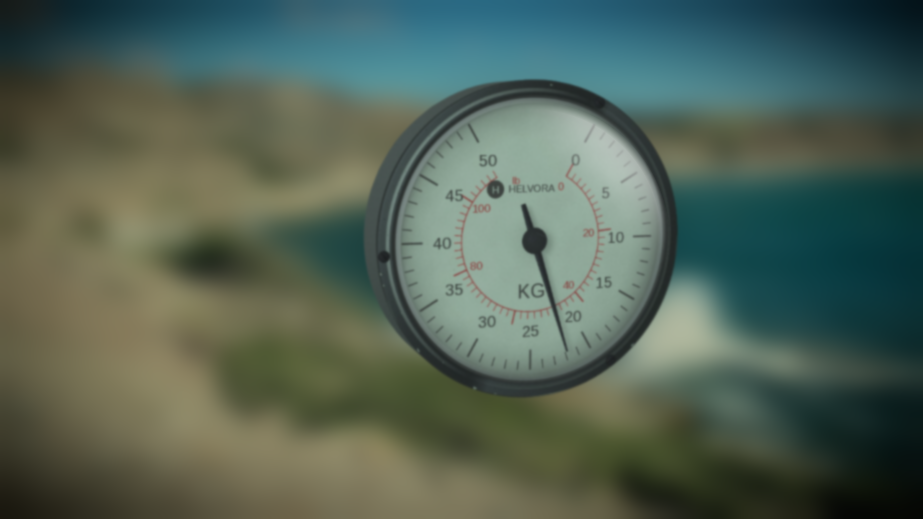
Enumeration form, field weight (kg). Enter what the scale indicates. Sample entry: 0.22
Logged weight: 22
